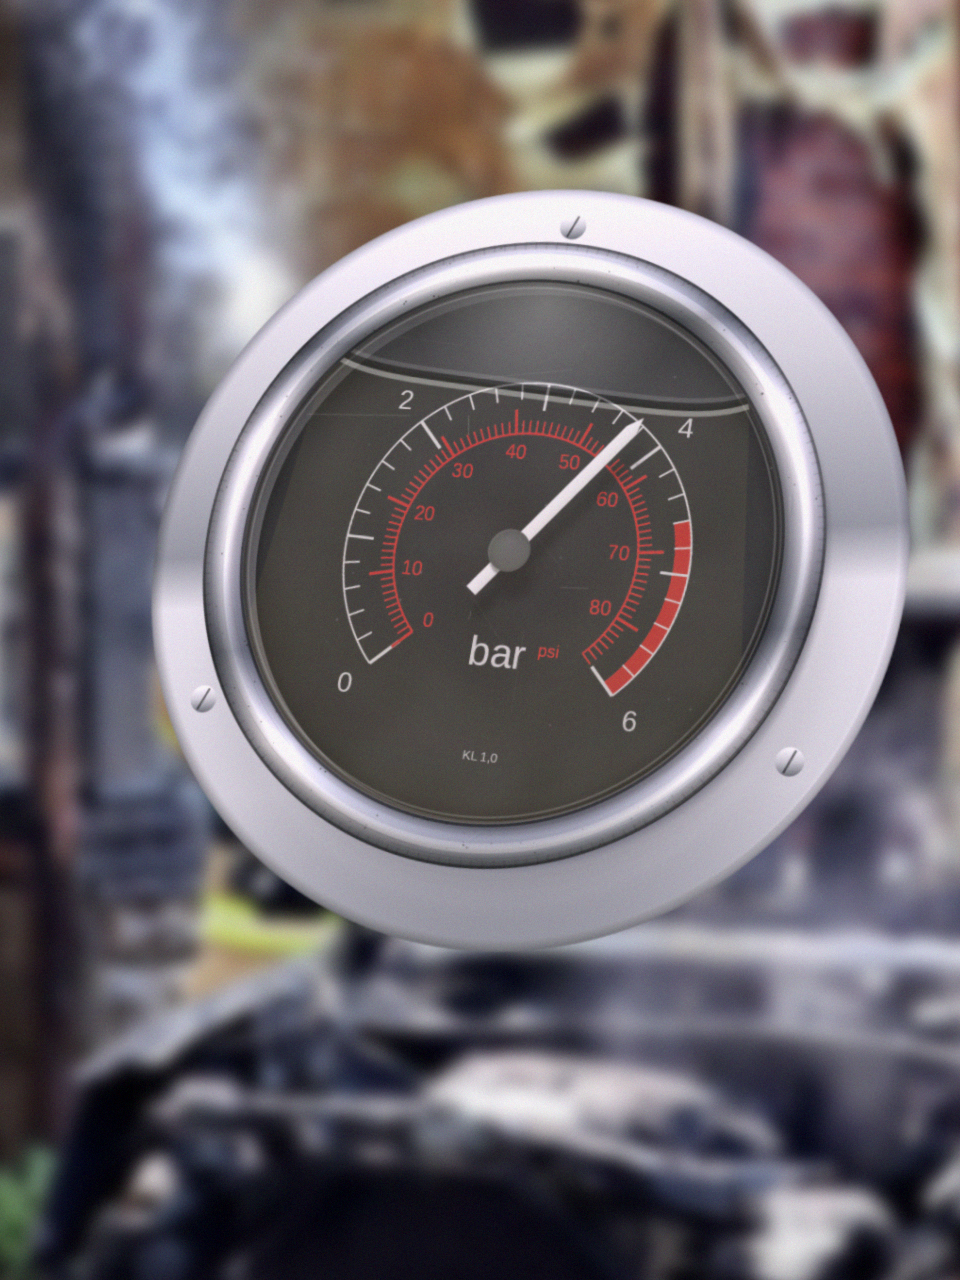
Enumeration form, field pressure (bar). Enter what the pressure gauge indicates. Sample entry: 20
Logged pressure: 3.8
